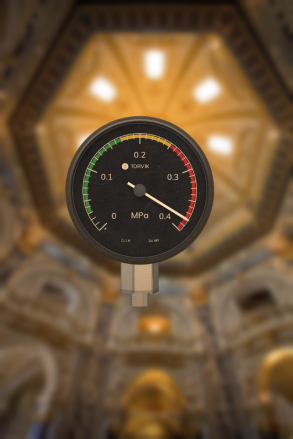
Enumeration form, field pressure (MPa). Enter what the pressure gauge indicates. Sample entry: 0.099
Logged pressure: 0.38
